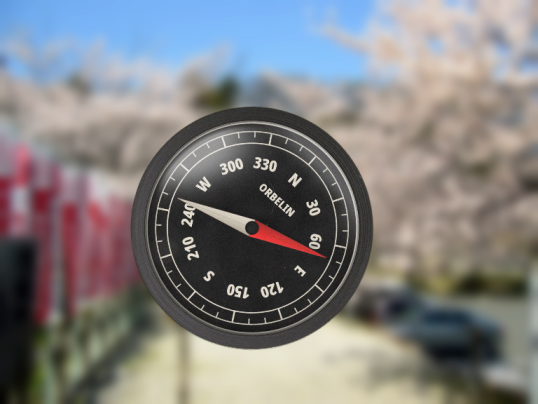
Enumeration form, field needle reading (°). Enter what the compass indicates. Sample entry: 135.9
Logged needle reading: 70
